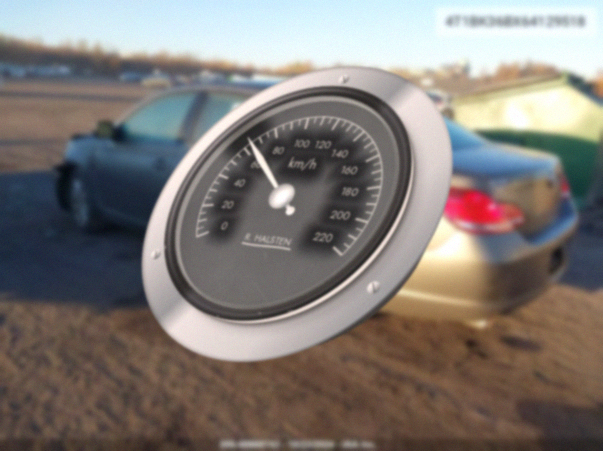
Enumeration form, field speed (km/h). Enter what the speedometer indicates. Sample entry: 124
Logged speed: 65
